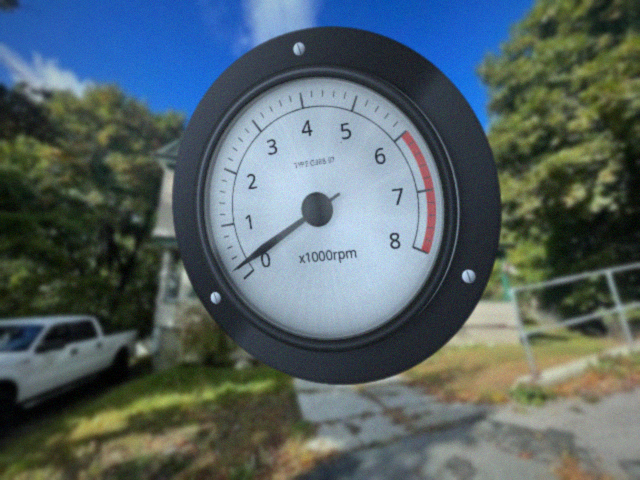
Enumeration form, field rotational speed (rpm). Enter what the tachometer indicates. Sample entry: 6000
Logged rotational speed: 200
